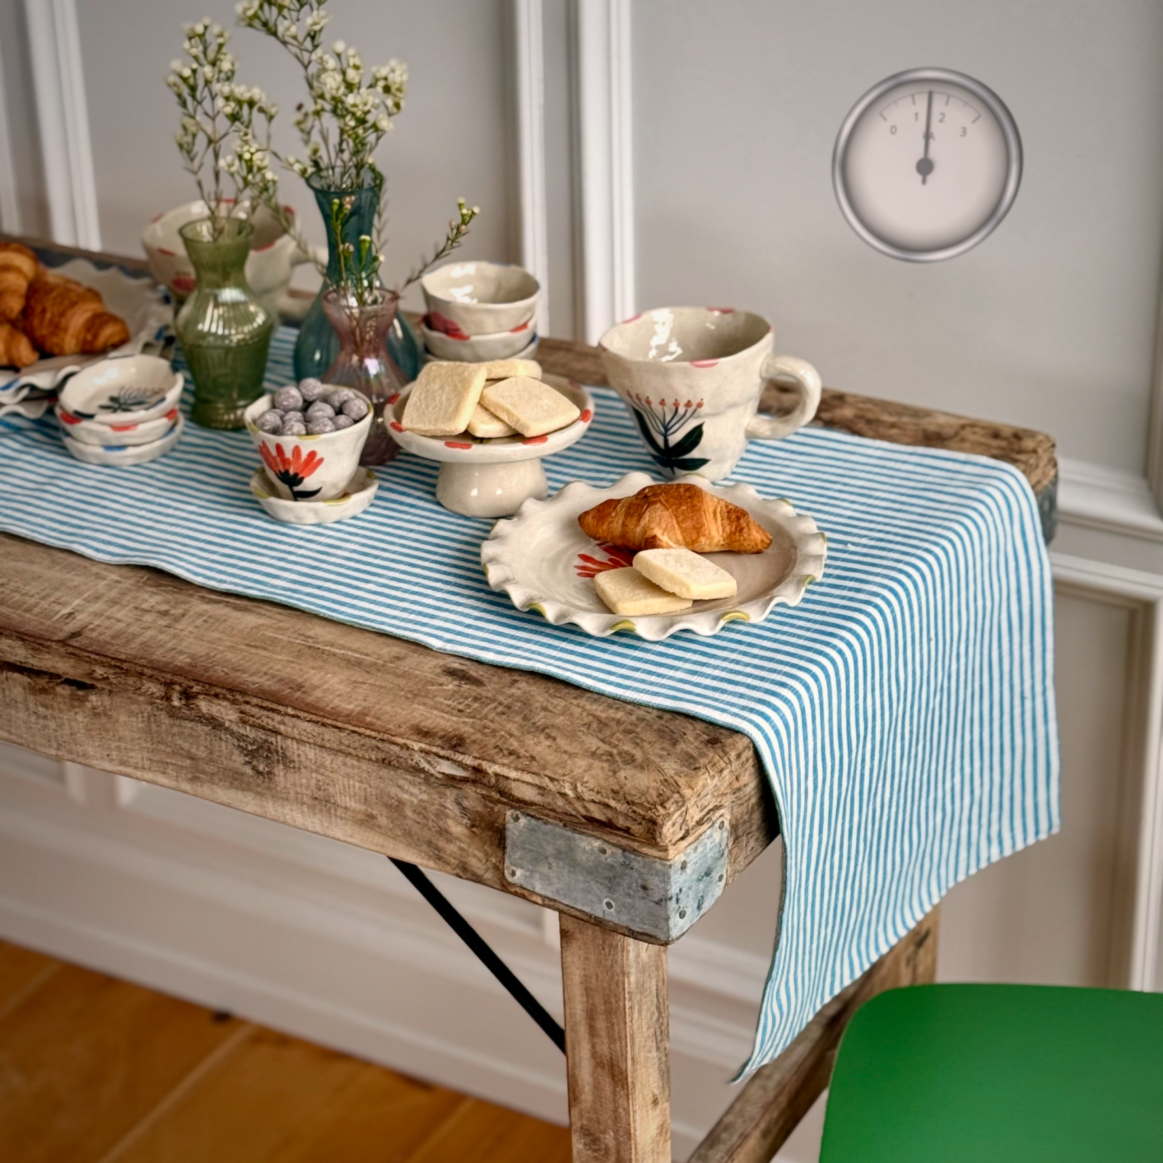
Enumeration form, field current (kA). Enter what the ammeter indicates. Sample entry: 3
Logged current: 1.5
